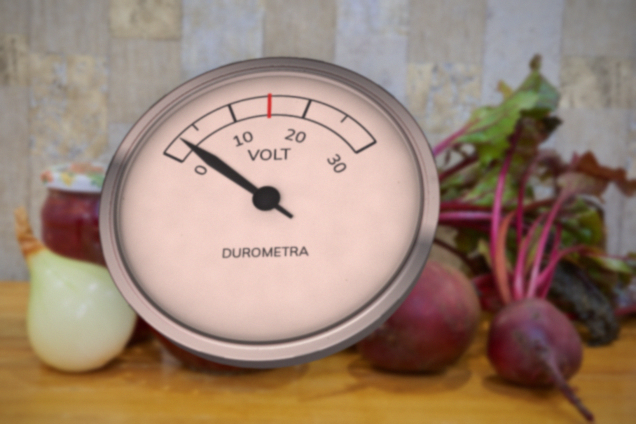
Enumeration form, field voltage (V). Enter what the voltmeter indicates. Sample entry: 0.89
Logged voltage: 2.5
